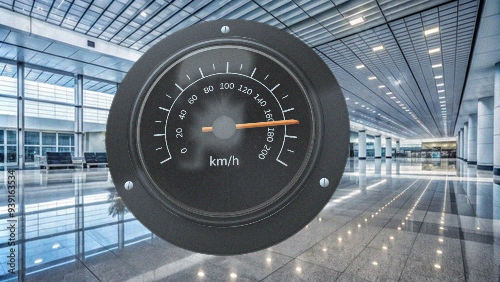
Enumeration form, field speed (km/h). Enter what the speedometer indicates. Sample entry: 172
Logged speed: 170
